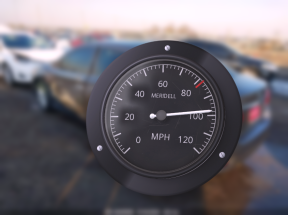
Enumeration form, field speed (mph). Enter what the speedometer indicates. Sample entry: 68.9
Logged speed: 98
